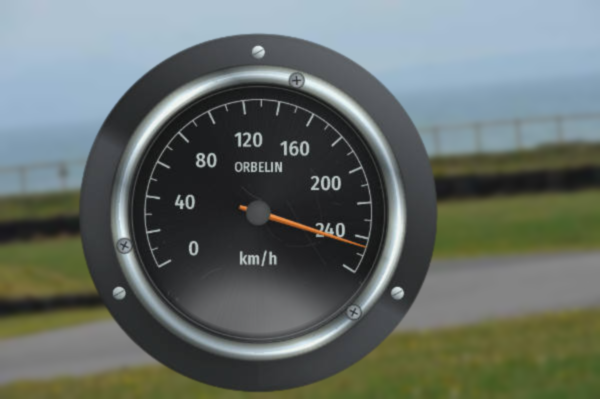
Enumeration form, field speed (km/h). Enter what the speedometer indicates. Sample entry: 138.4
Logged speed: 245
